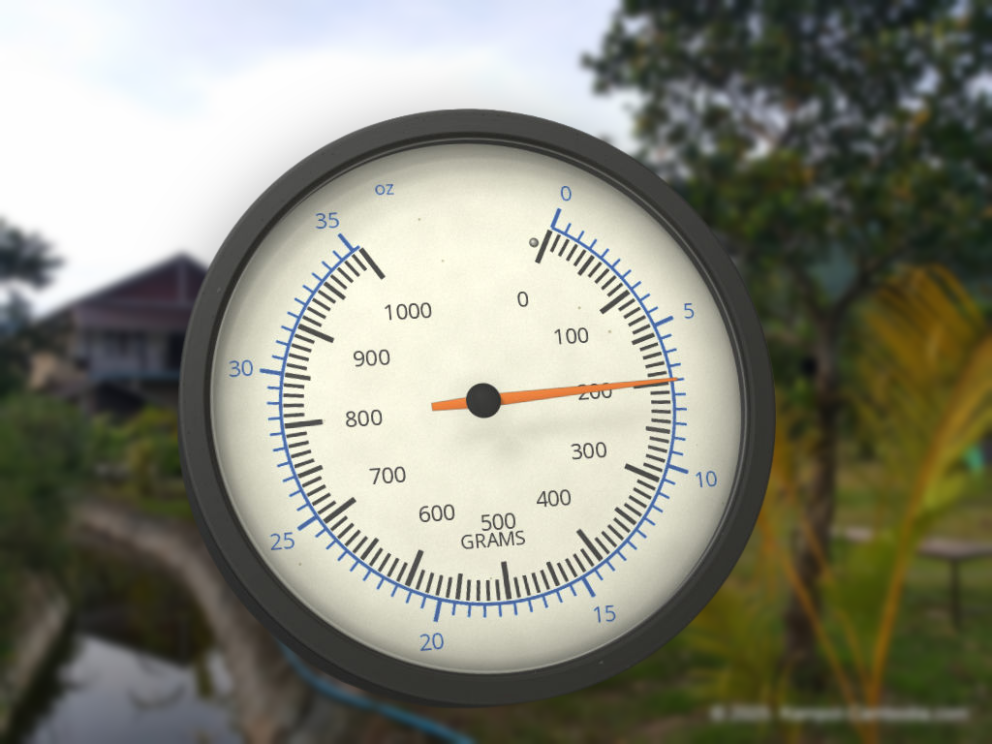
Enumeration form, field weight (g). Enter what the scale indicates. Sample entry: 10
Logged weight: 200
